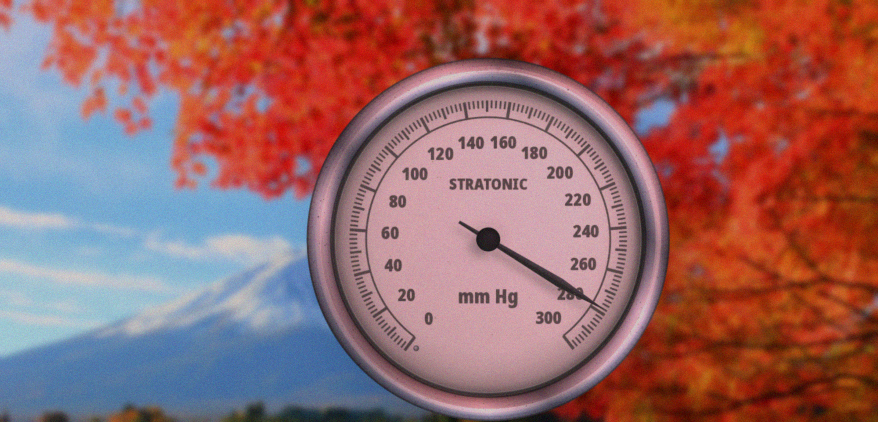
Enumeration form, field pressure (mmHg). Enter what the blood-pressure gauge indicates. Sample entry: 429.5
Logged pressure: 278
